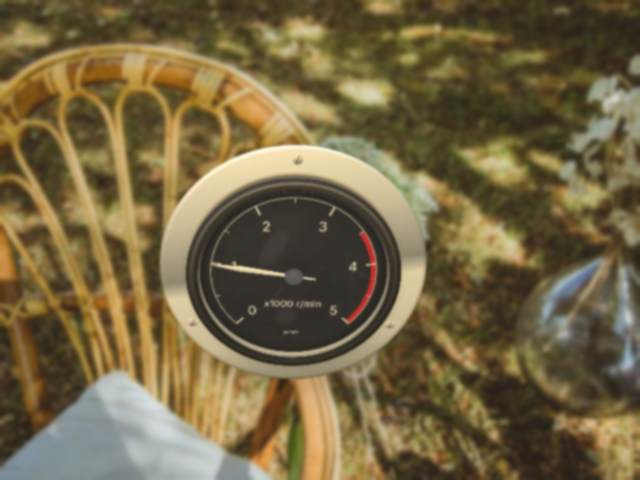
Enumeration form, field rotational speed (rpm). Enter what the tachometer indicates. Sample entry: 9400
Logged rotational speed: 1000
